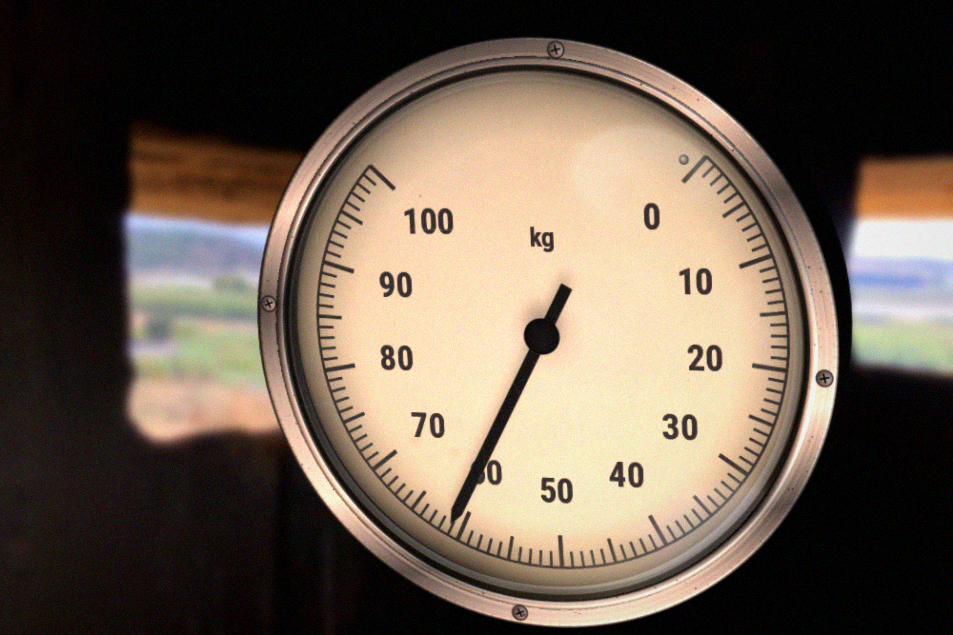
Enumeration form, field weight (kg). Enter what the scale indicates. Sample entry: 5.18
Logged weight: 61
